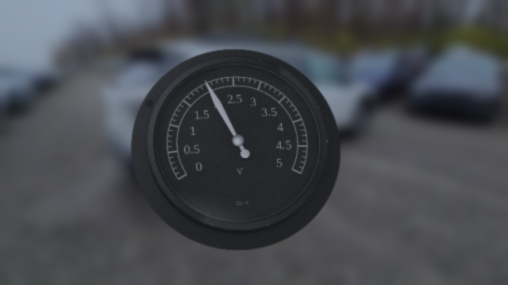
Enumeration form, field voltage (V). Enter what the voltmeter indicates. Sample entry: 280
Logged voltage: 2
